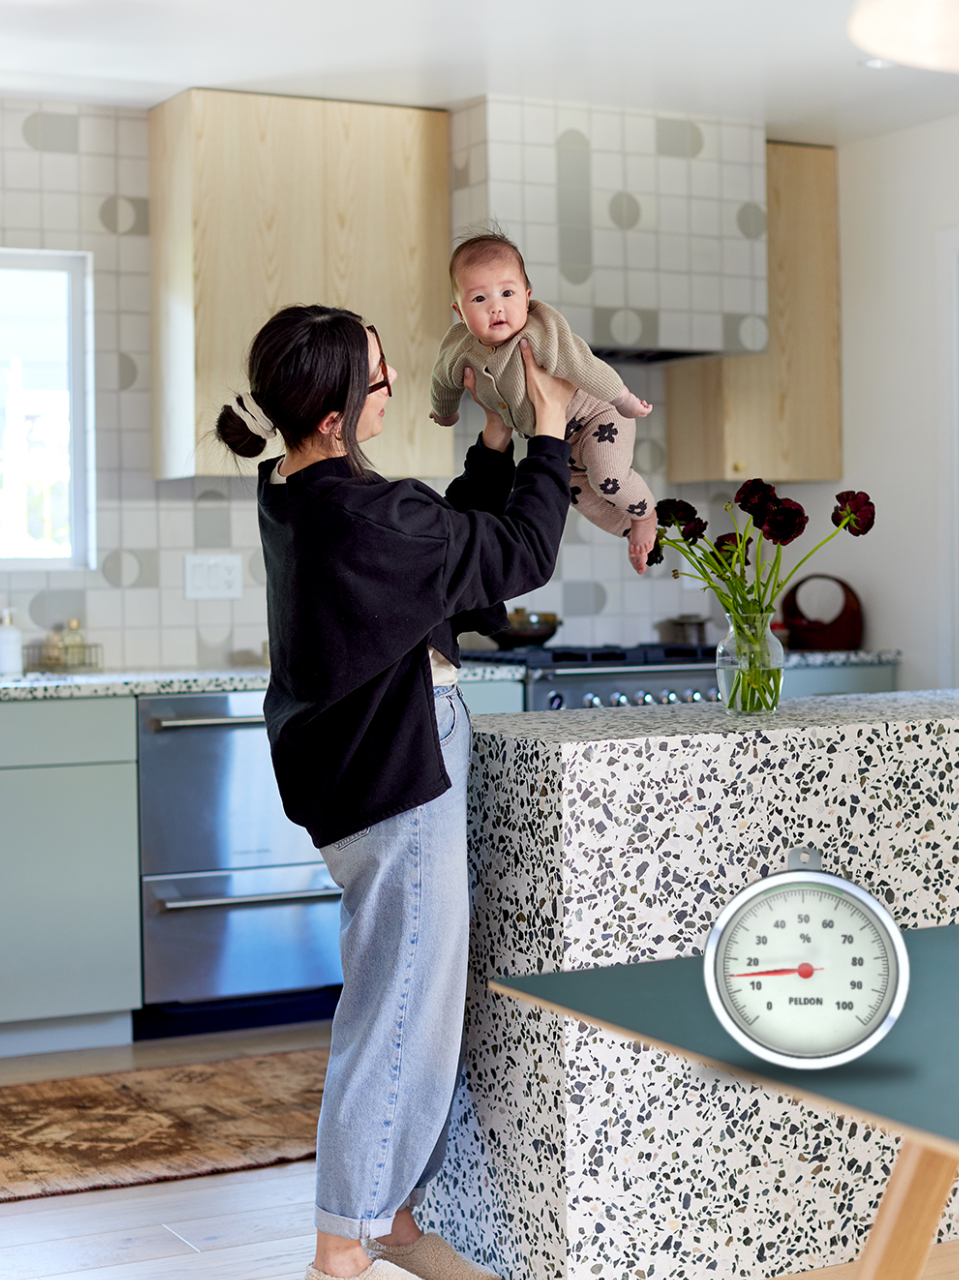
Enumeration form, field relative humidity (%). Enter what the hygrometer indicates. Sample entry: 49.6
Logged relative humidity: 15
